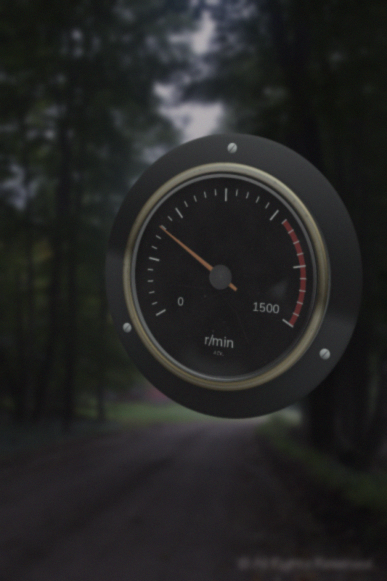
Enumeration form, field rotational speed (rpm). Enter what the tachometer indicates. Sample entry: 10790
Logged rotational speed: 400
